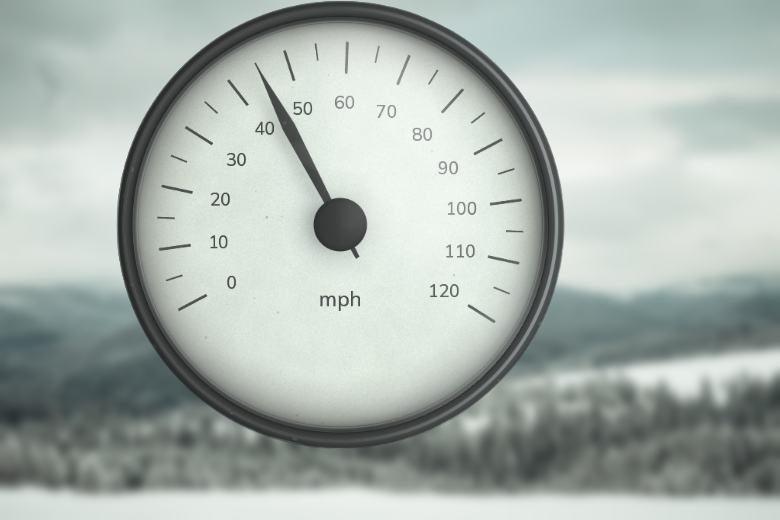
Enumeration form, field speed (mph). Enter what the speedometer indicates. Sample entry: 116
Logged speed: 45
